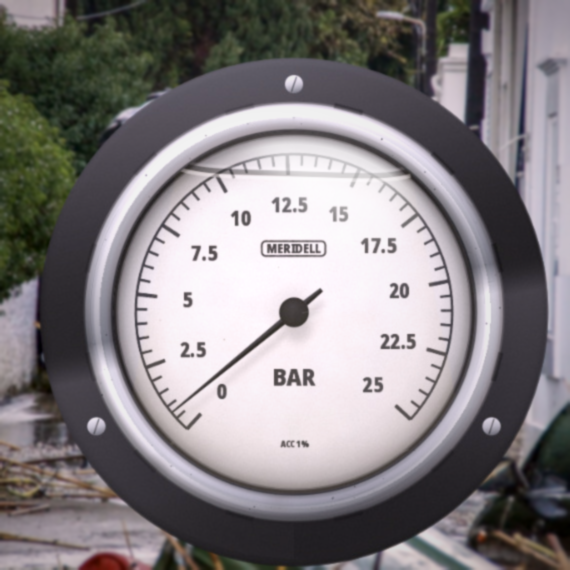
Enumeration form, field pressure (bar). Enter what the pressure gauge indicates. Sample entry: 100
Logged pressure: 0.75
